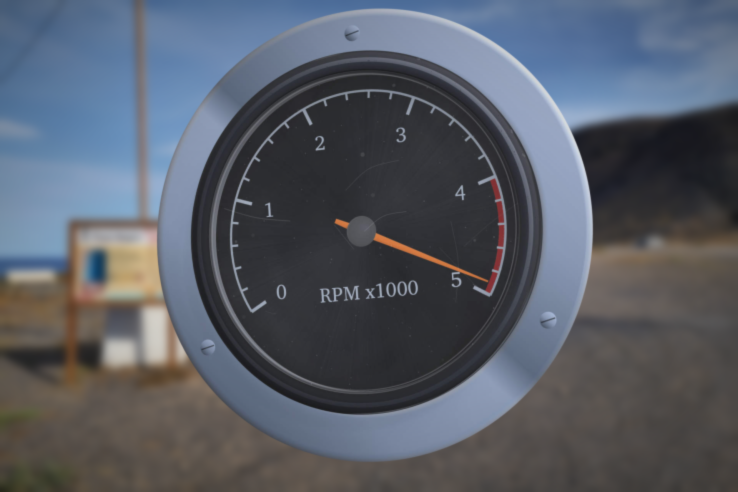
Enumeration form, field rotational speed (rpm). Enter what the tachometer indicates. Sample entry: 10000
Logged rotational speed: 4900
